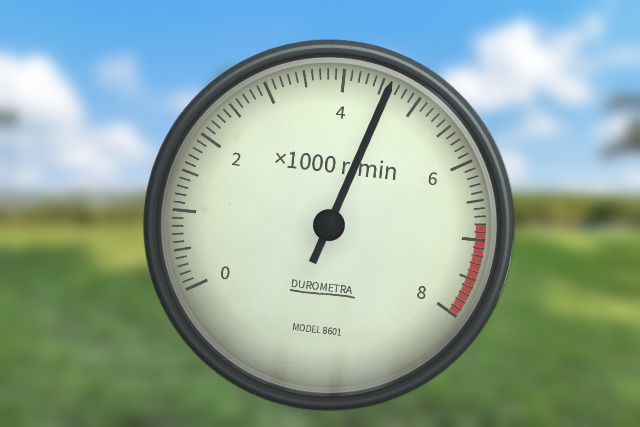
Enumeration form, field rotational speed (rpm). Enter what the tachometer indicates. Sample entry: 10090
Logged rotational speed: 4600
